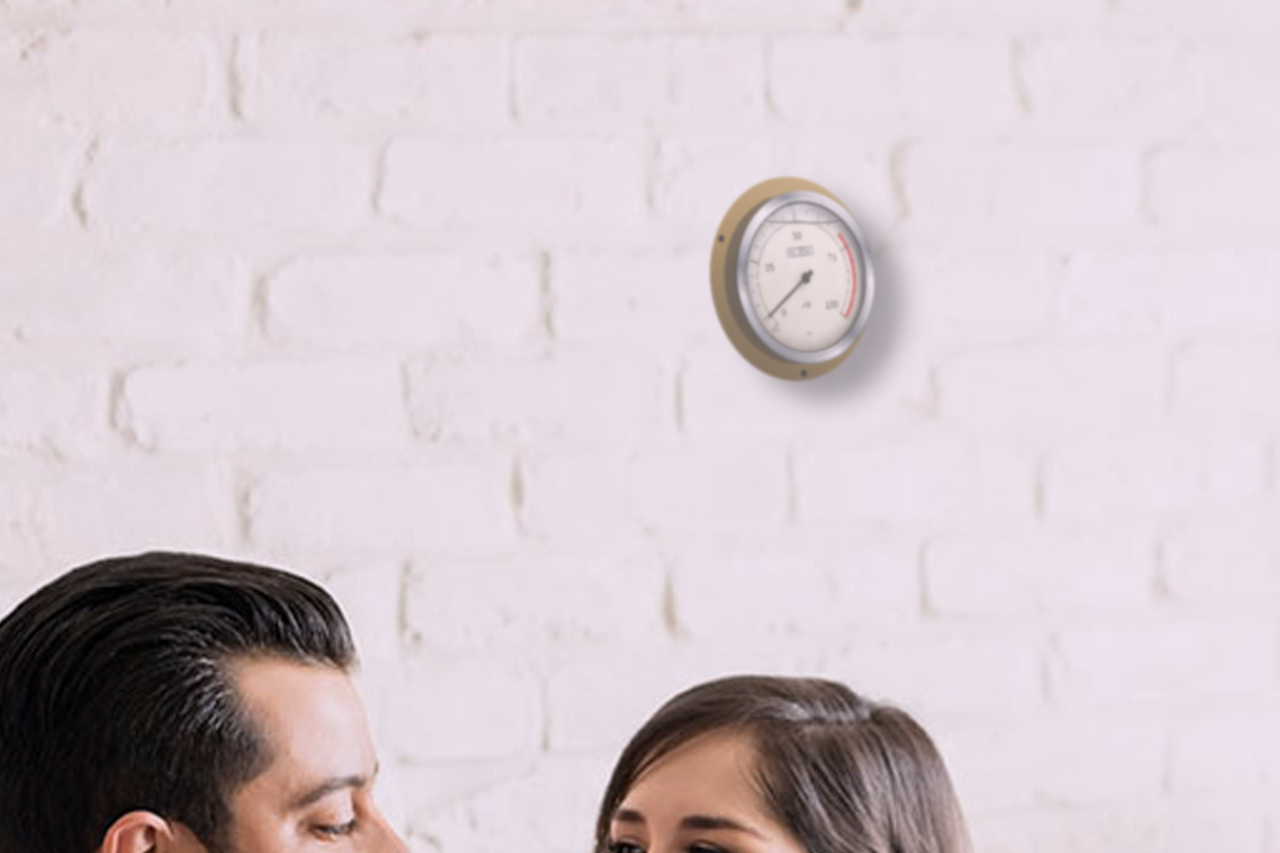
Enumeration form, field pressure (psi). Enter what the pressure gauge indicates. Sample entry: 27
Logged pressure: 5
